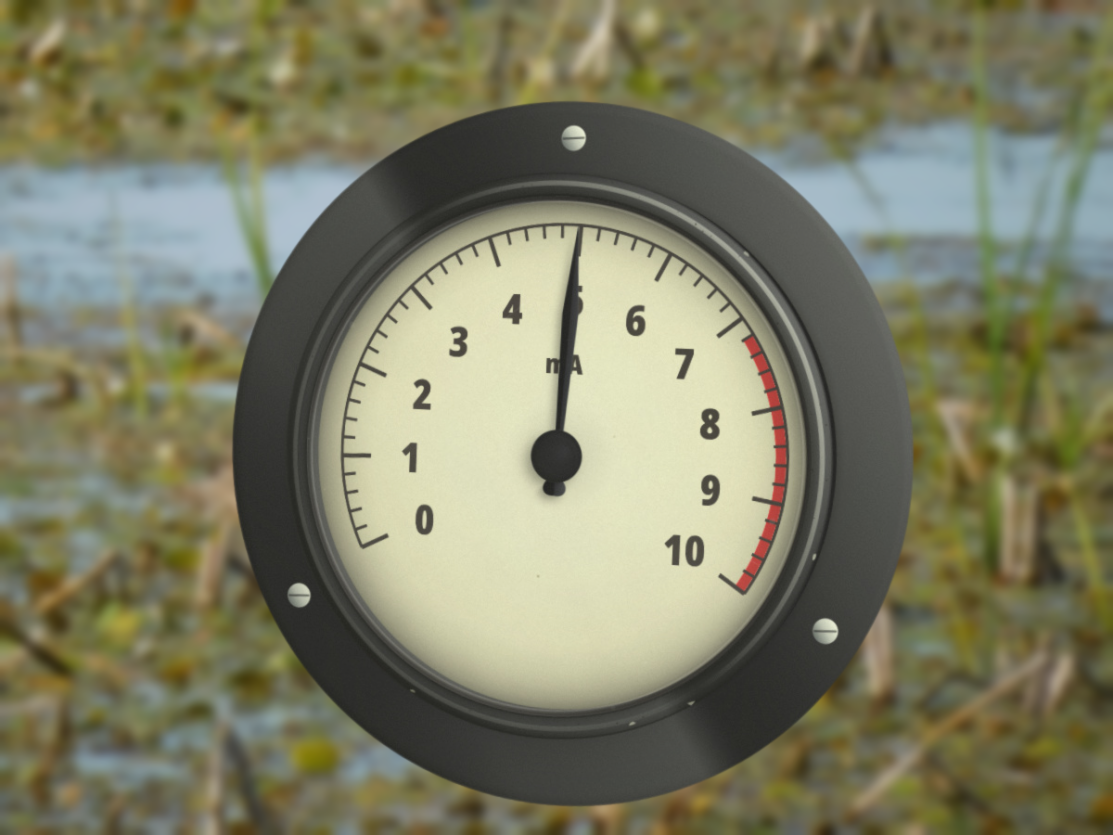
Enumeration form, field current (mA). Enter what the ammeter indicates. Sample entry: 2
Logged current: 5
